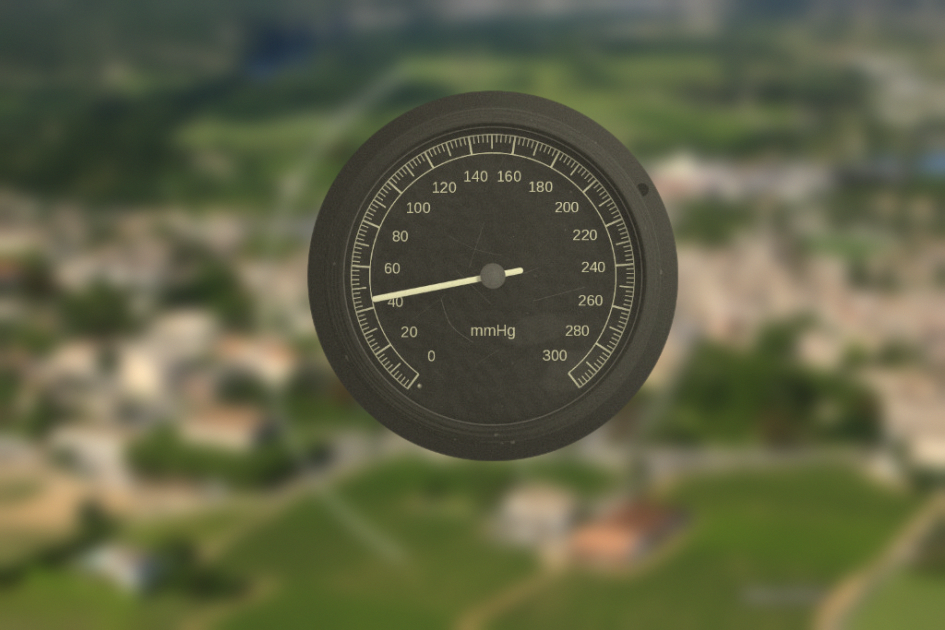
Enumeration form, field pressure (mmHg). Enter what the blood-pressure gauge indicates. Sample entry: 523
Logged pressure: 44
